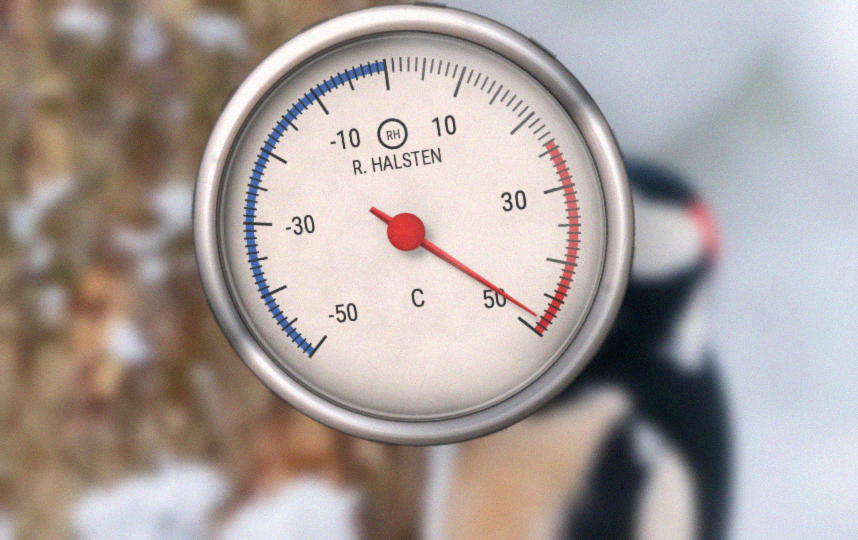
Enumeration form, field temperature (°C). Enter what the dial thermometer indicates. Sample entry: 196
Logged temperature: 48
